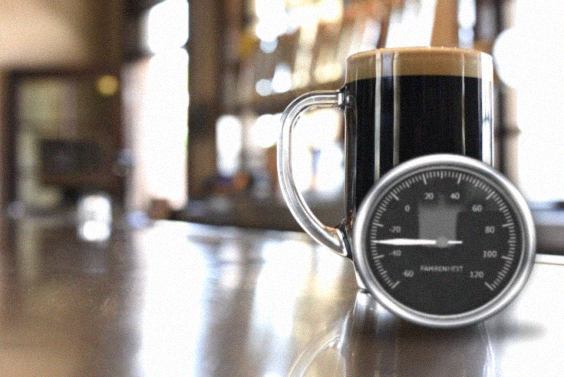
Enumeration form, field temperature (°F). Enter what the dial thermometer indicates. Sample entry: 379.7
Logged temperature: -30
